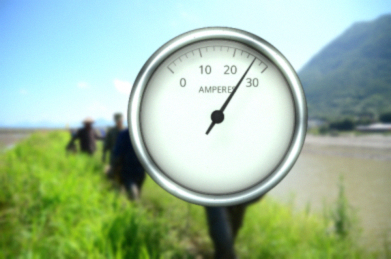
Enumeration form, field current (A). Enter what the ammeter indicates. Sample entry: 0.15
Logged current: 26
